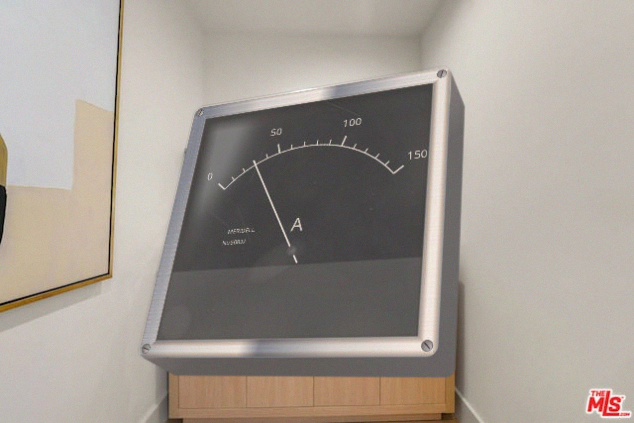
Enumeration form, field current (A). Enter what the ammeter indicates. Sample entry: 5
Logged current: 30
